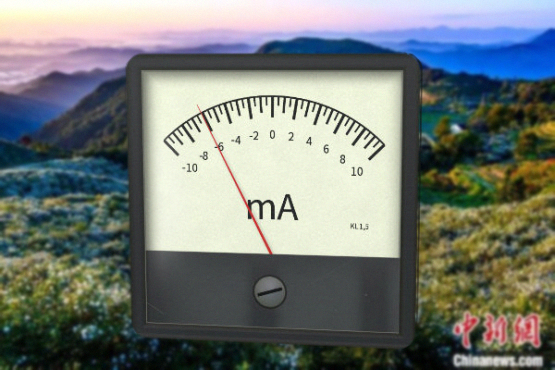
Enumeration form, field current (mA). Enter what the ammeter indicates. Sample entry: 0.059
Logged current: -6
